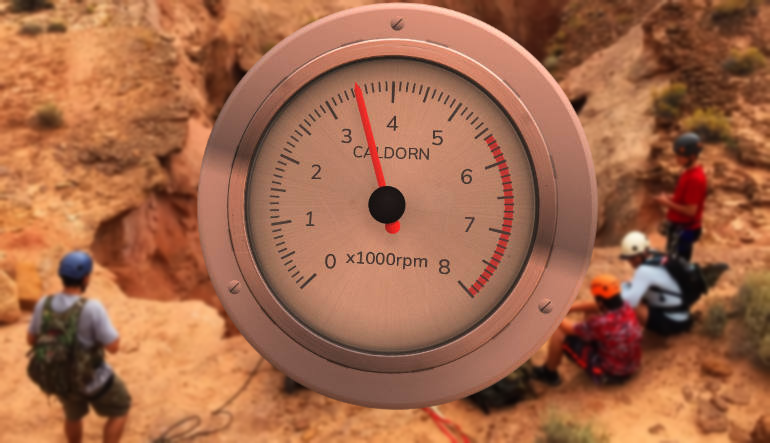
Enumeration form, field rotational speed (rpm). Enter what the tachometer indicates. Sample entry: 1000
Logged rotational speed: 3500
